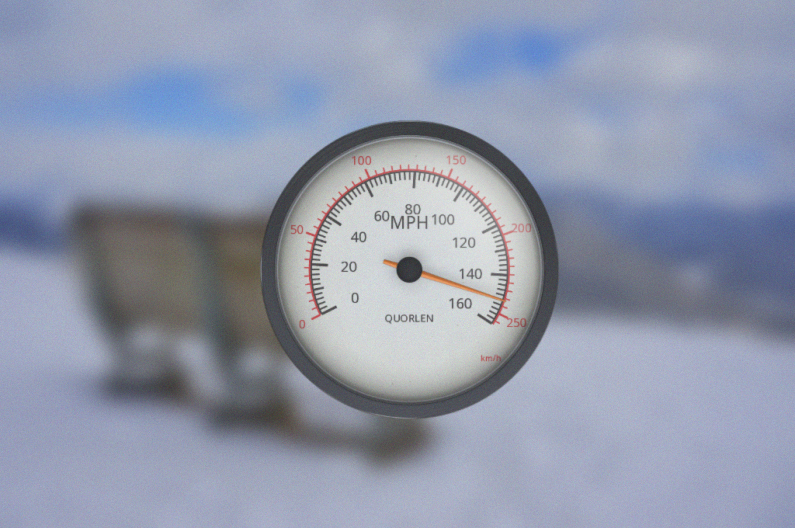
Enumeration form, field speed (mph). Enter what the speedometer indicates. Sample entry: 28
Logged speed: 150
